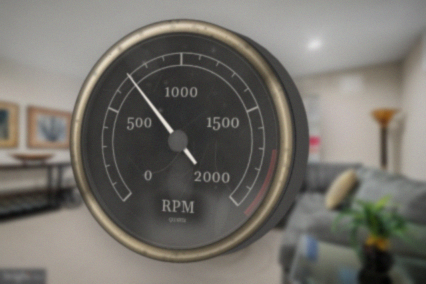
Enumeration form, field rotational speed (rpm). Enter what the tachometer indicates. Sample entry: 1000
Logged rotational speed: 700
